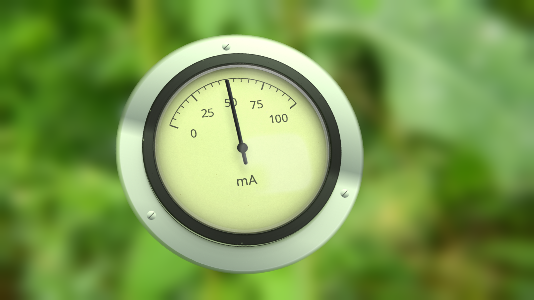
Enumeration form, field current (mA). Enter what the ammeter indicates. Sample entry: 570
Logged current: 50
